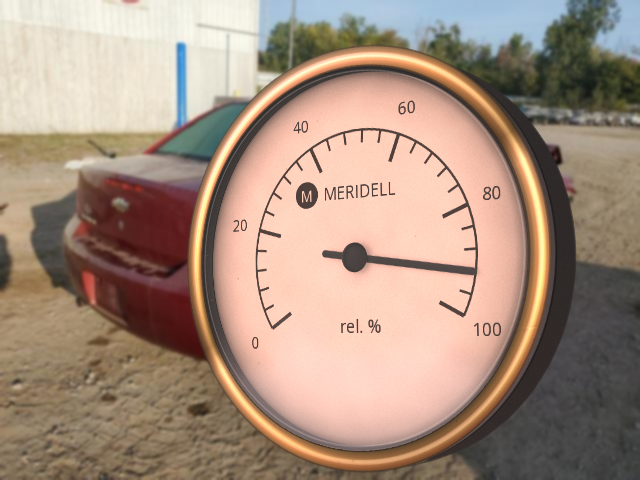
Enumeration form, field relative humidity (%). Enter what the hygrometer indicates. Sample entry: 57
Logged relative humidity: 92
